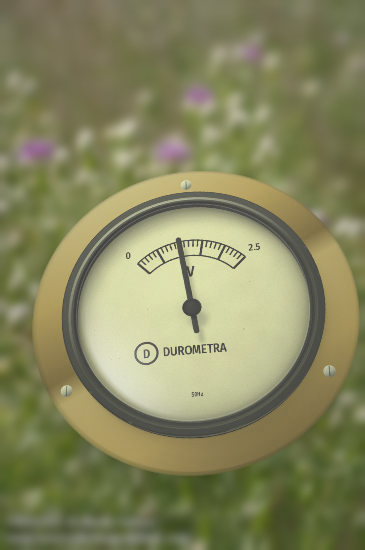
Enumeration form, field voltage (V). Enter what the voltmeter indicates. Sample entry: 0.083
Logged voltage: 1
